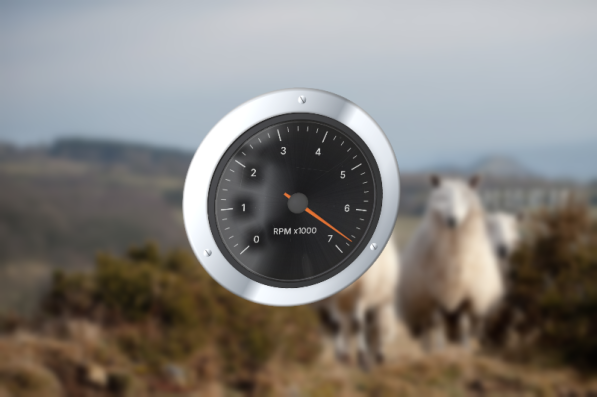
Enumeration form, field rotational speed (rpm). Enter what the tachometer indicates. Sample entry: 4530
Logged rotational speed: 6700
